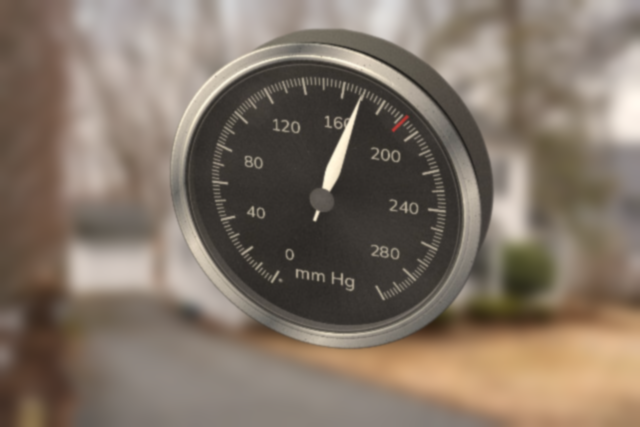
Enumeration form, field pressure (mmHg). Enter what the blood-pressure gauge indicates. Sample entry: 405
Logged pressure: 170
